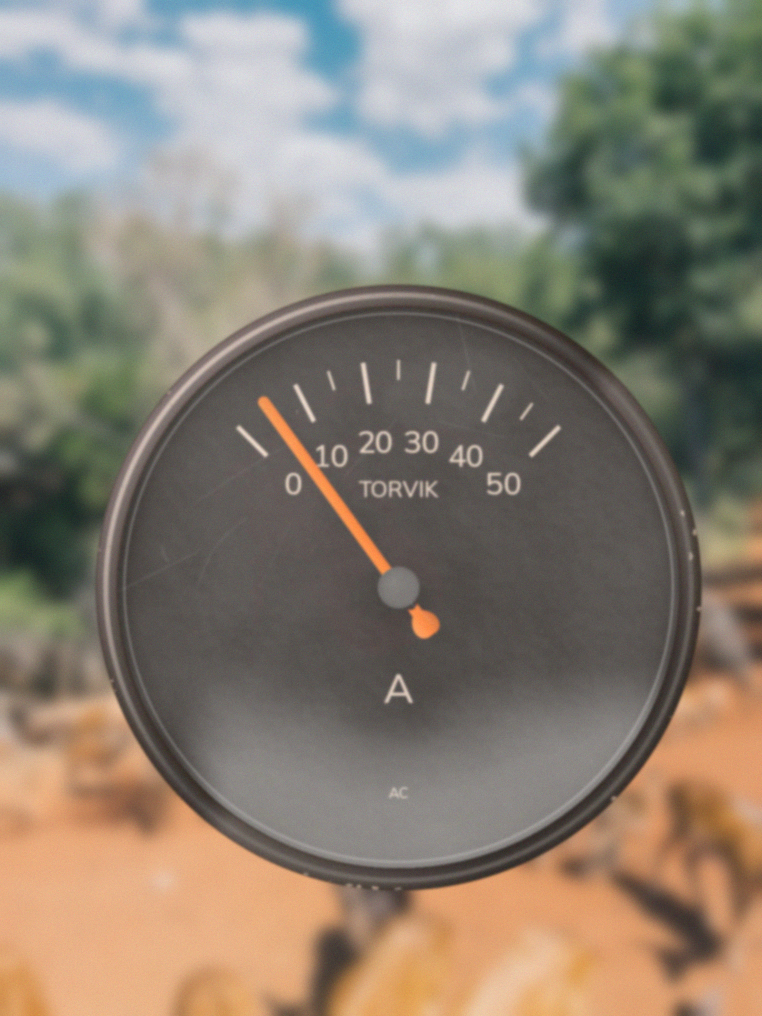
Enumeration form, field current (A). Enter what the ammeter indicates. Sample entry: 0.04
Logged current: 5
